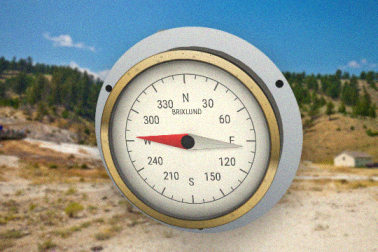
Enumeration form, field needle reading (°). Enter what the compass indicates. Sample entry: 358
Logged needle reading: 275
